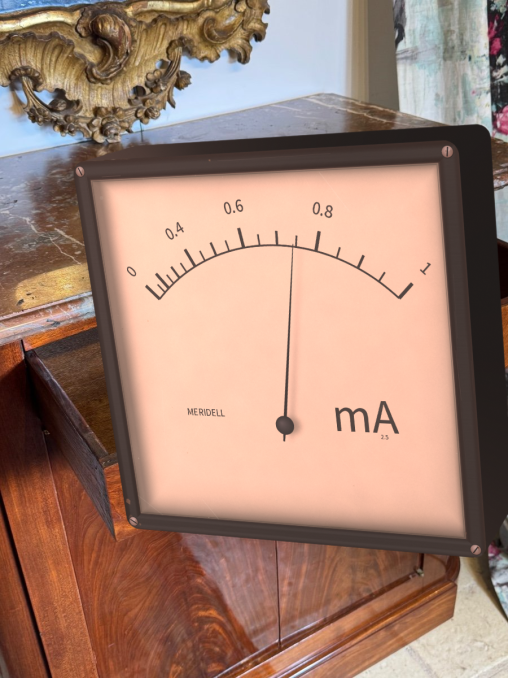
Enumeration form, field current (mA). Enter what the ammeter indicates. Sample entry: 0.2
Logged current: 0.75
